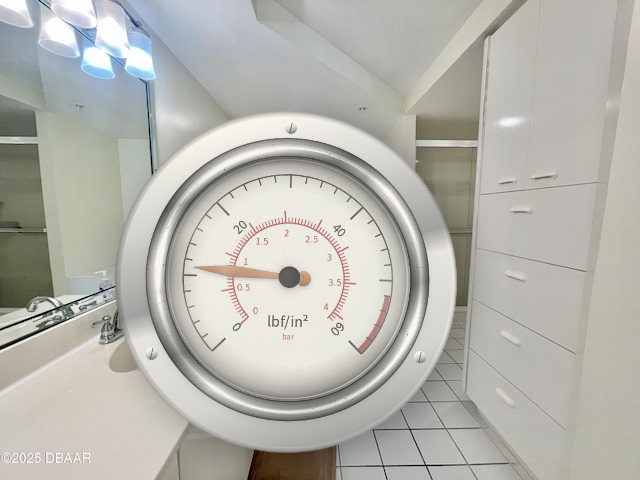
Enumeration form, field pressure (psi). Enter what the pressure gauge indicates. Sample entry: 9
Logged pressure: 11
